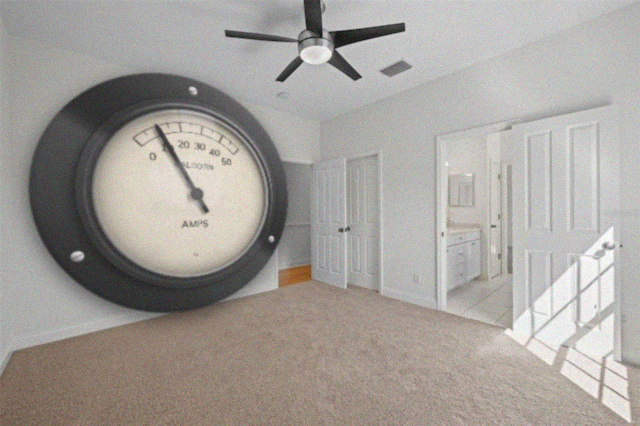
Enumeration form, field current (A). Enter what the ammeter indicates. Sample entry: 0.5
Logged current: 10
